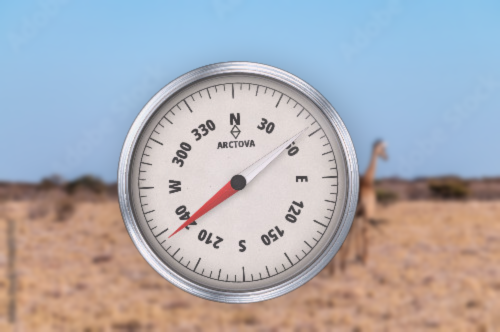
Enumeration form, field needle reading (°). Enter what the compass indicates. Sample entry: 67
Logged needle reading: 235
